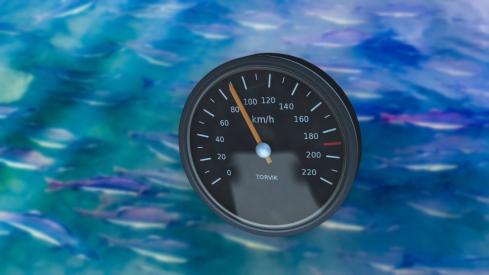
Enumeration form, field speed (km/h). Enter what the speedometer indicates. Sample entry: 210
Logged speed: 90
